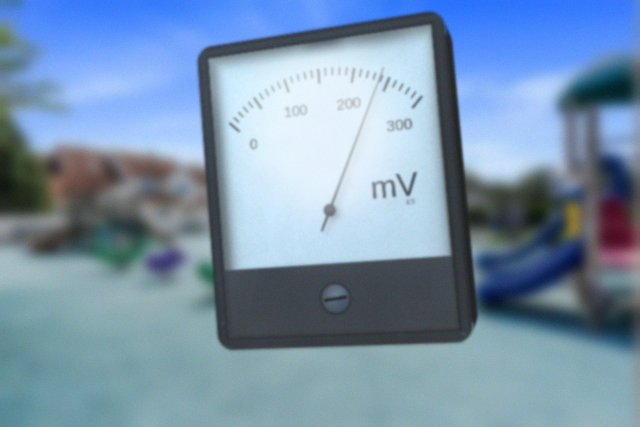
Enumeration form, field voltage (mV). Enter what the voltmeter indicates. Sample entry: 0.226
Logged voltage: 240
